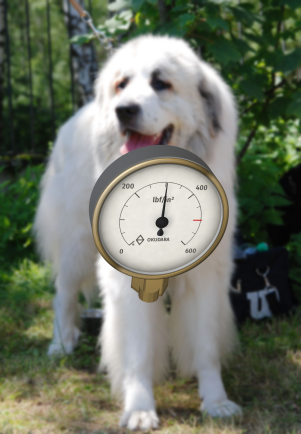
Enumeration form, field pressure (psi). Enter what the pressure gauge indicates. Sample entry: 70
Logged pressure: 300
